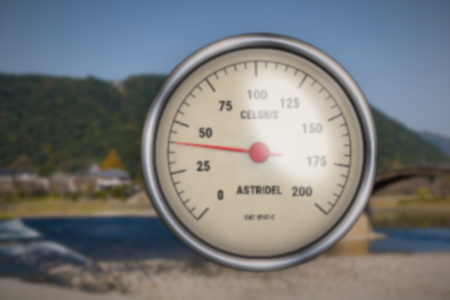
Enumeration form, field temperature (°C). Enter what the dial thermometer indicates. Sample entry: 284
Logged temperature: 40
